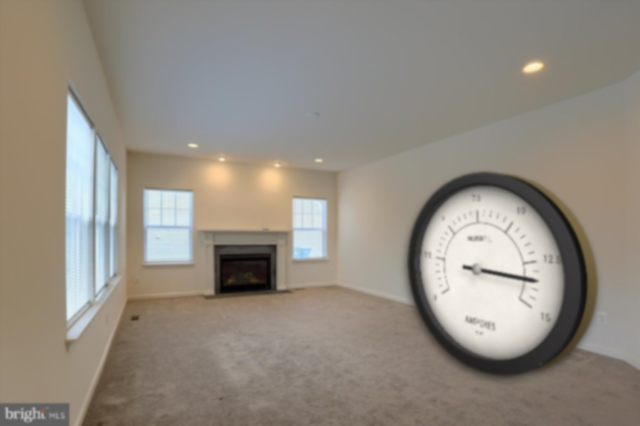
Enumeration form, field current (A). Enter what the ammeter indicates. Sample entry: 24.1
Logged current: 13.5
